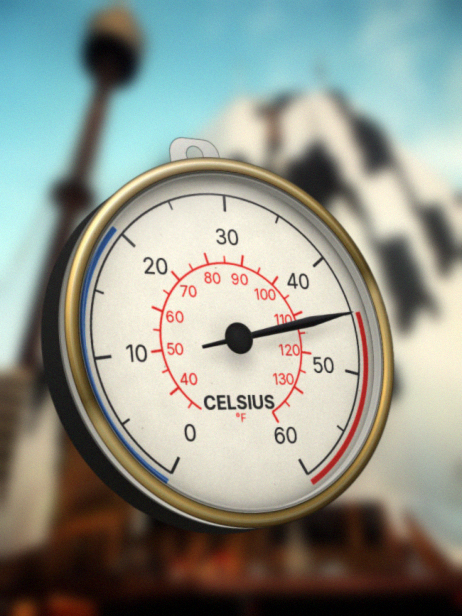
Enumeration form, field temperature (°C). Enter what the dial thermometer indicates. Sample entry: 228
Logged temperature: 45
